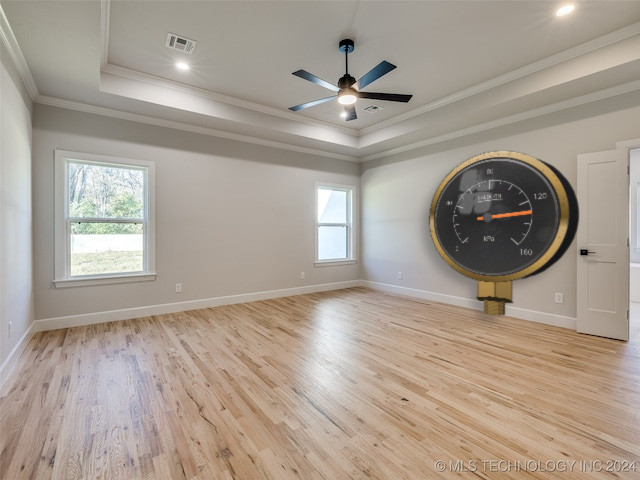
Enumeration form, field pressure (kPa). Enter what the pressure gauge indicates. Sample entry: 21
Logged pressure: 130
